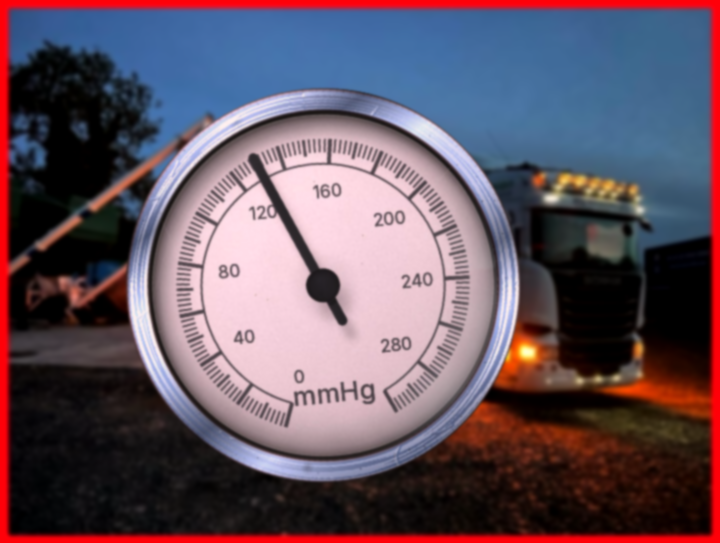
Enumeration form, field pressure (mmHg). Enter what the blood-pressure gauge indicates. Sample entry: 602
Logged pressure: 130
